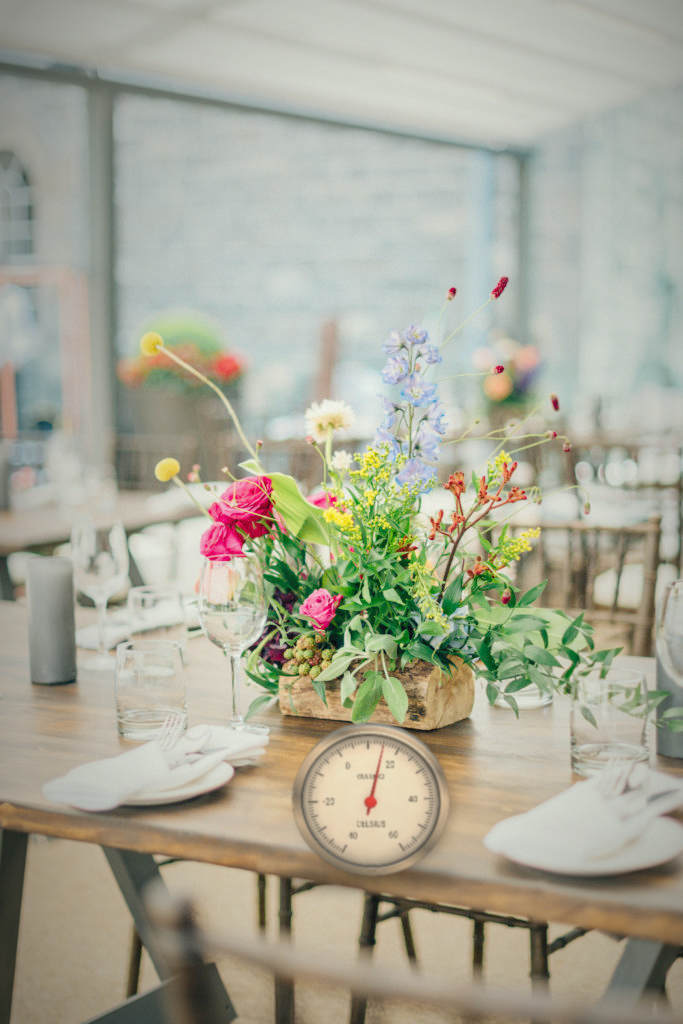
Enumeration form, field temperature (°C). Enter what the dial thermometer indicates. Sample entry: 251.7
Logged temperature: 15
